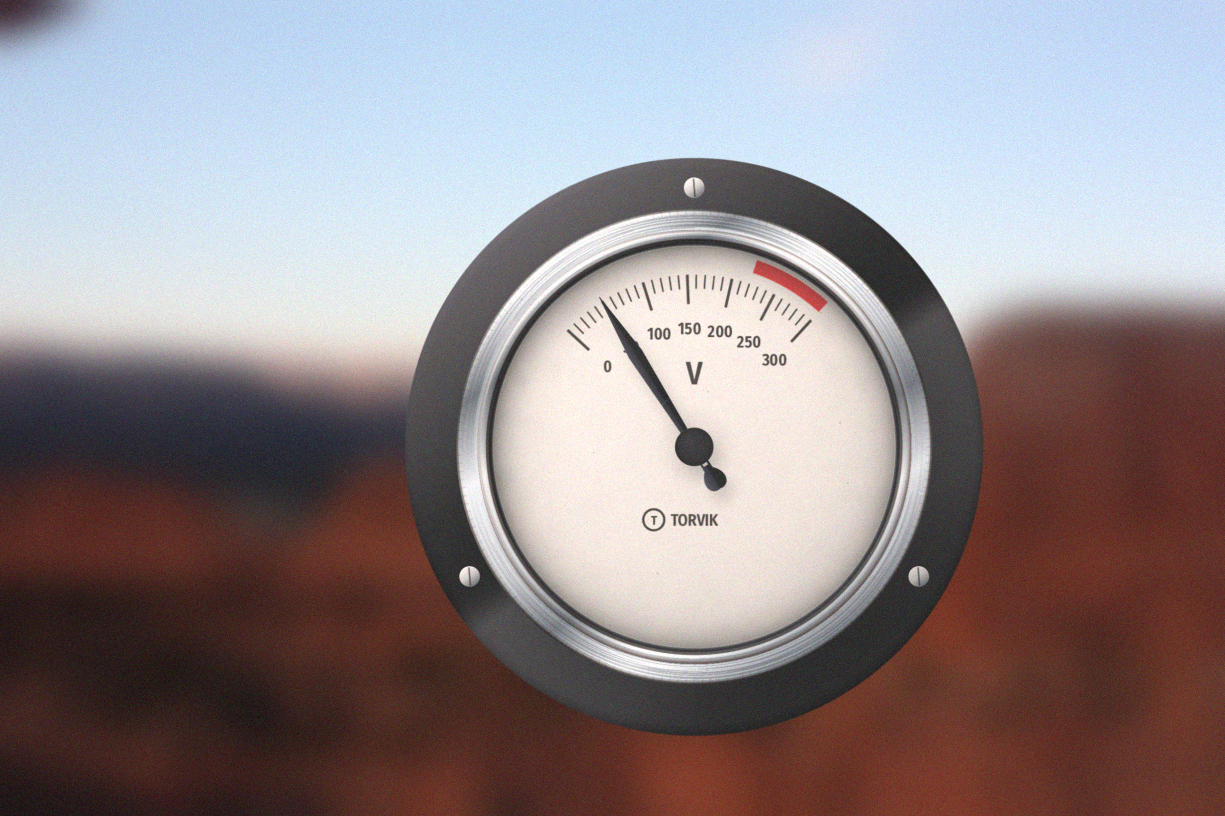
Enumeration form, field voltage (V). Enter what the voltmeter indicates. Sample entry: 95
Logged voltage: 50
